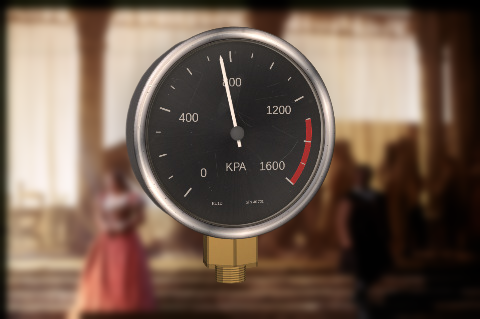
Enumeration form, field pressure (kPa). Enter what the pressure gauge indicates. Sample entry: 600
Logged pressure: 750
